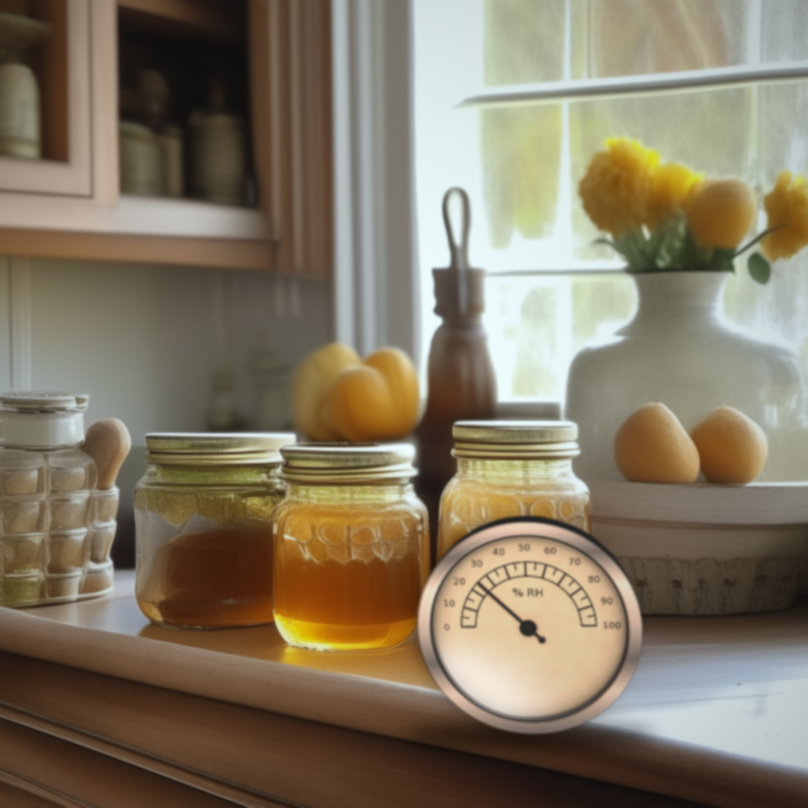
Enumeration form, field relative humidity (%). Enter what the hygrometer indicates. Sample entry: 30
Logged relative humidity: 25
